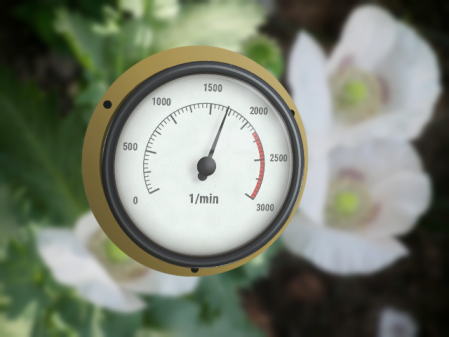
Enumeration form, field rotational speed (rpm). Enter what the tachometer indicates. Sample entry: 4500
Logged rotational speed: 1700
